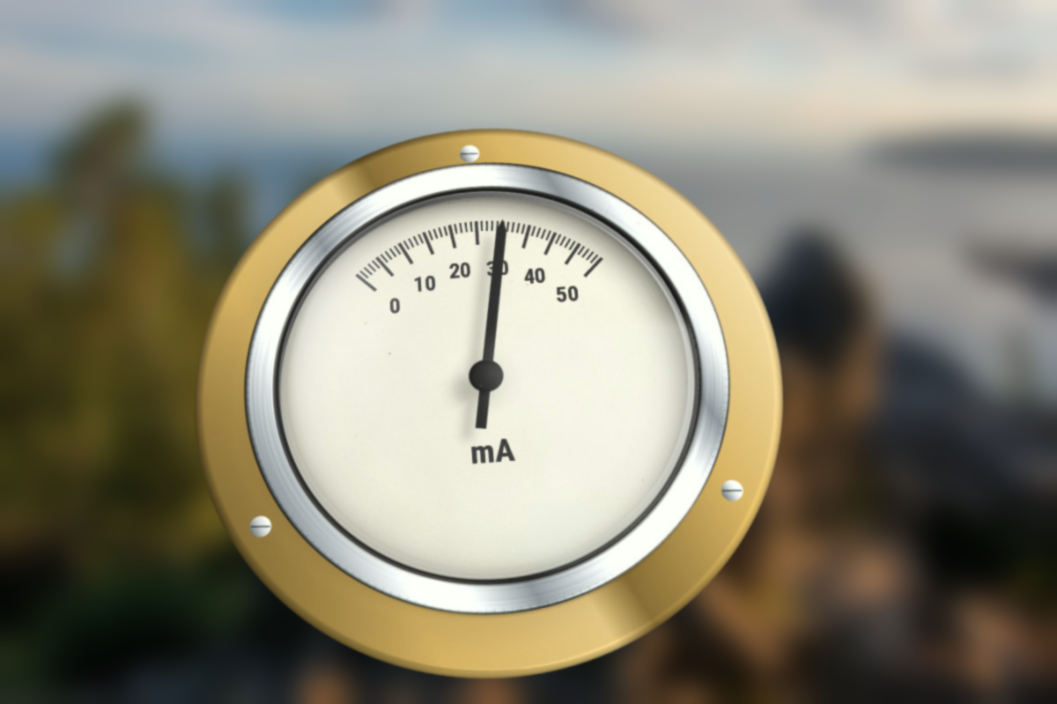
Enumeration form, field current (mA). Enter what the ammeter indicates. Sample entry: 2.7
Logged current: 30
